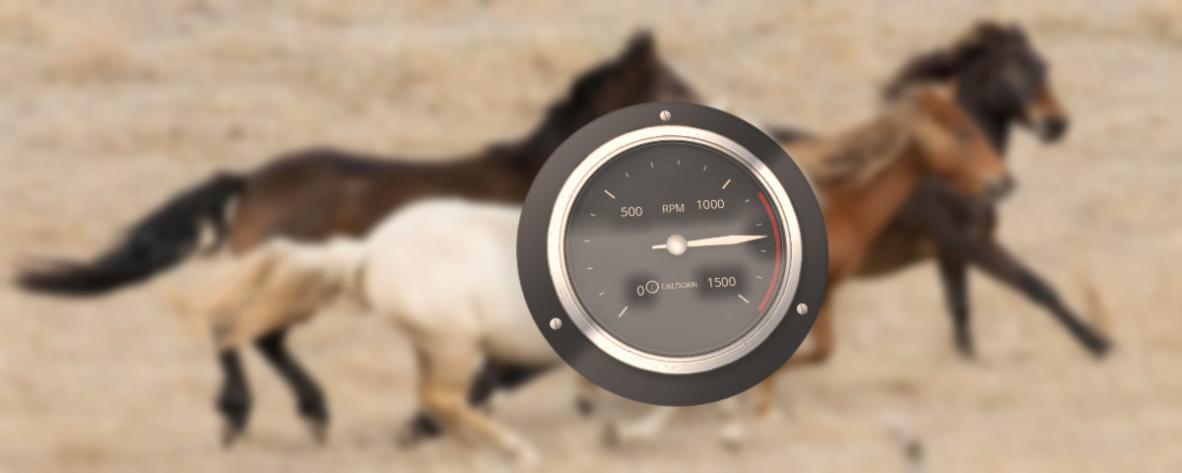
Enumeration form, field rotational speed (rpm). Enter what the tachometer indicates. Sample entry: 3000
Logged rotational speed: 1250
